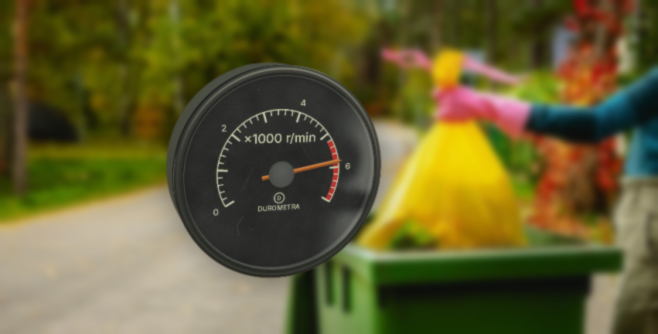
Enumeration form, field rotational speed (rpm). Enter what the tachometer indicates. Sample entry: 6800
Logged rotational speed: 5800
